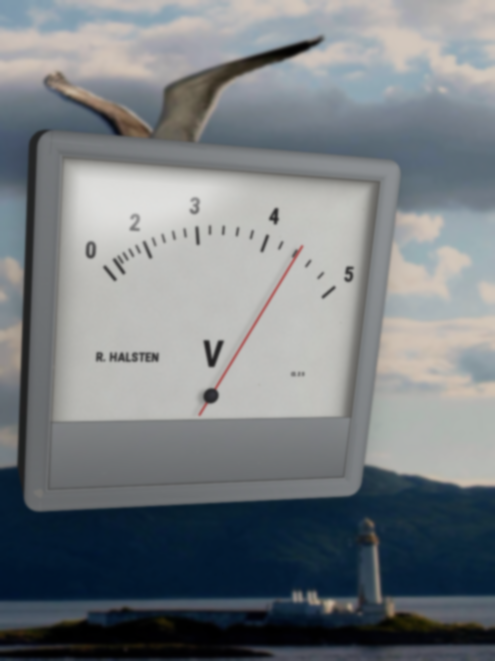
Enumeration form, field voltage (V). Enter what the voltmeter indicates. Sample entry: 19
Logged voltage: 4.4
